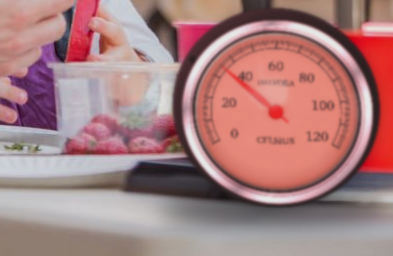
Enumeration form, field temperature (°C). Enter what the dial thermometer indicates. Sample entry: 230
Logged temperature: 35
